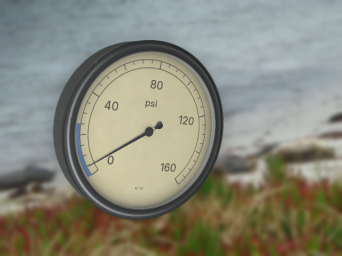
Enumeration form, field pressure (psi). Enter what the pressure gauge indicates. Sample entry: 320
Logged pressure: 5
